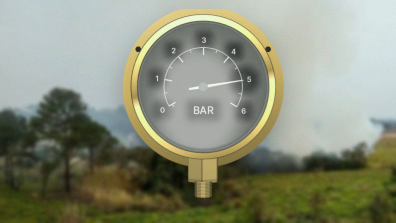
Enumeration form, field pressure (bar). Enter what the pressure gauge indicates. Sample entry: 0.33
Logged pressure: 5
